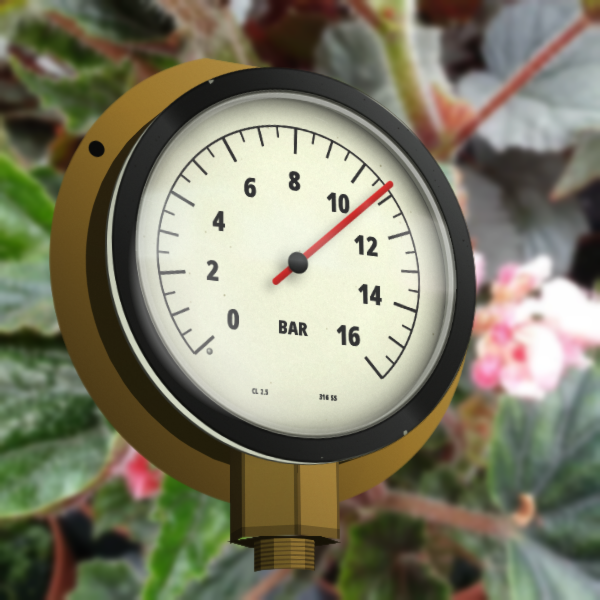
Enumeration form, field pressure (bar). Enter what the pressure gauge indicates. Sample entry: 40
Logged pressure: 10.75
